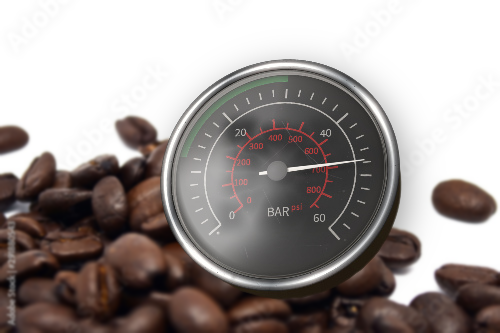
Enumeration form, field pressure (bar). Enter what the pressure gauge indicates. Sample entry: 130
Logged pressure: 48
